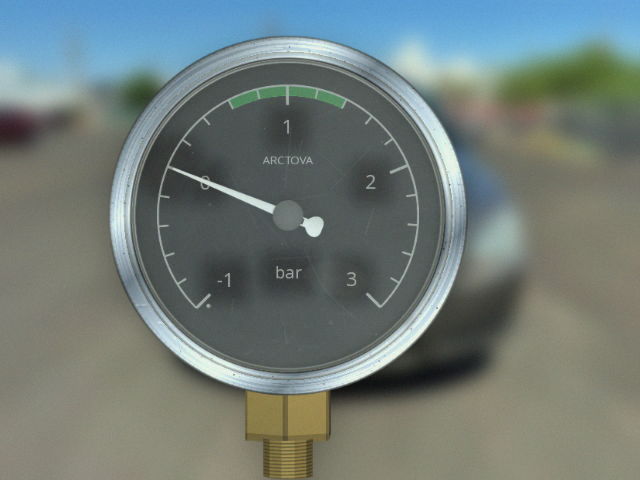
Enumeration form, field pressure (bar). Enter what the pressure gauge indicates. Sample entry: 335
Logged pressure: 0
